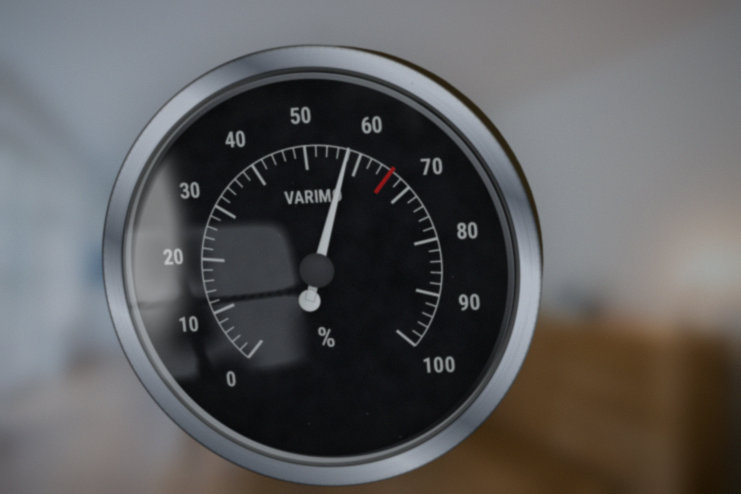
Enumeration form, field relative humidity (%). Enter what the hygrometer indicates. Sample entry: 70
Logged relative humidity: 58
